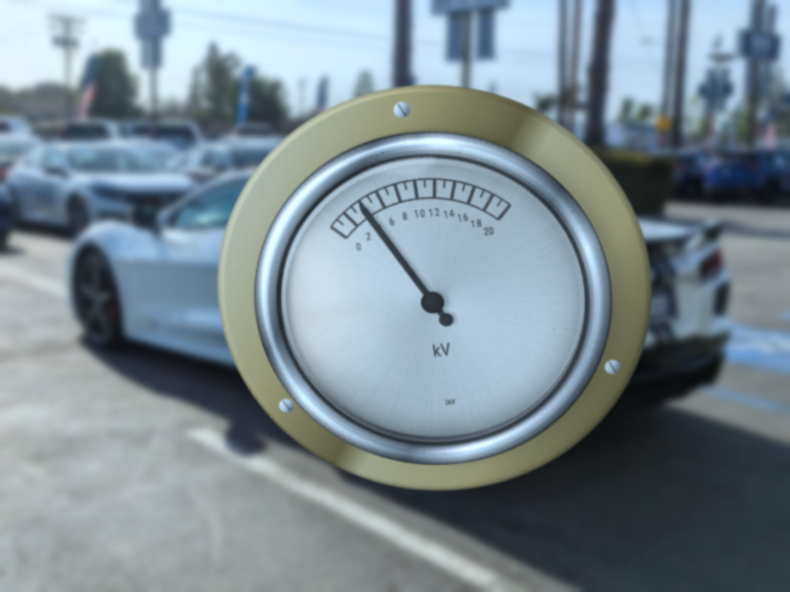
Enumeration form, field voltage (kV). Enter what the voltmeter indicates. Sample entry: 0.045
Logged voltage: 4
